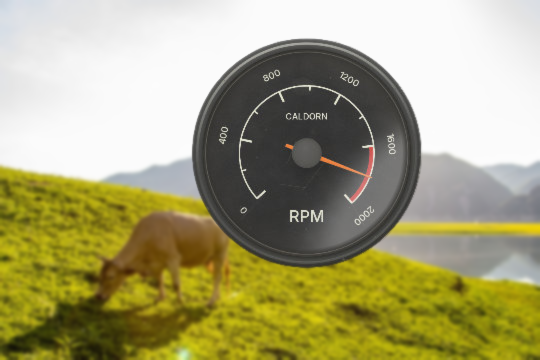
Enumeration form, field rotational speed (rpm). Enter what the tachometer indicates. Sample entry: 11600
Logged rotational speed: 1800
